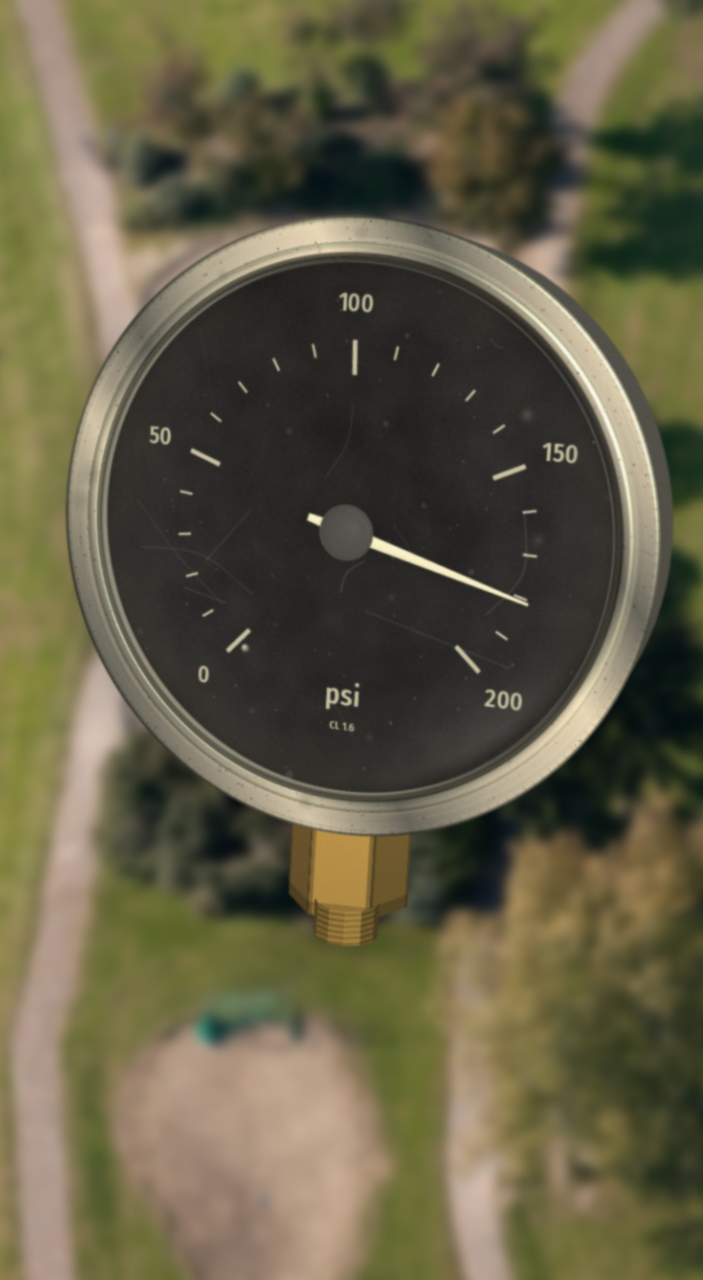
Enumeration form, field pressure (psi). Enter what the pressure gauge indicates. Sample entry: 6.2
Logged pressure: 180
